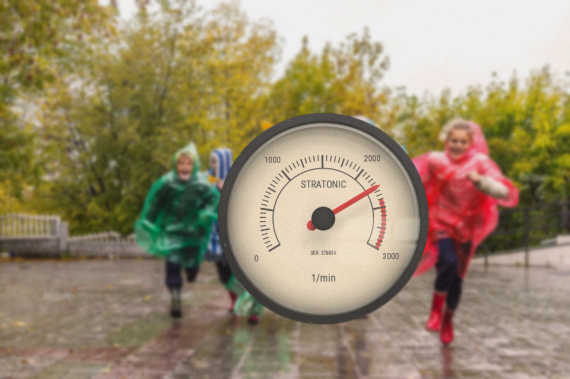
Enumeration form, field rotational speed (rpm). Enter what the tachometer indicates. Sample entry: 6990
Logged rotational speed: 2250
